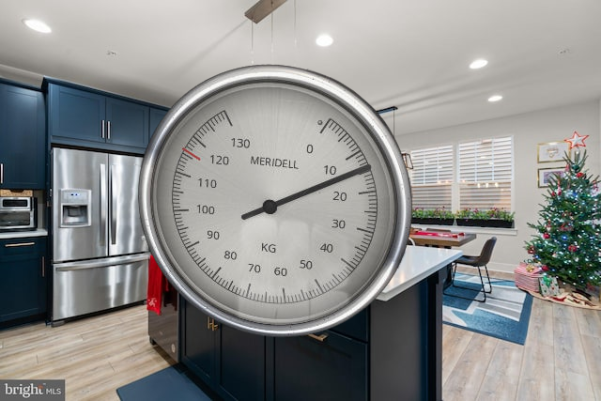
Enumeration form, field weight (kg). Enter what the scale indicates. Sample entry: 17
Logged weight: 14
